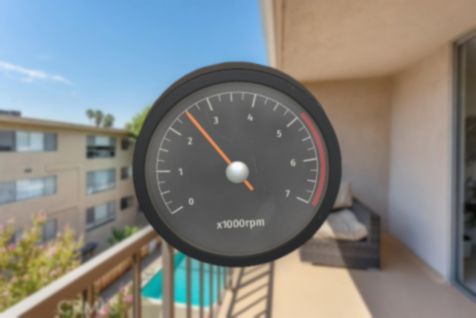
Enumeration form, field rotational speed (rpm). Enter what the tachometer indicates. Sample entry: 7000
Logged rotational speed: 2500
